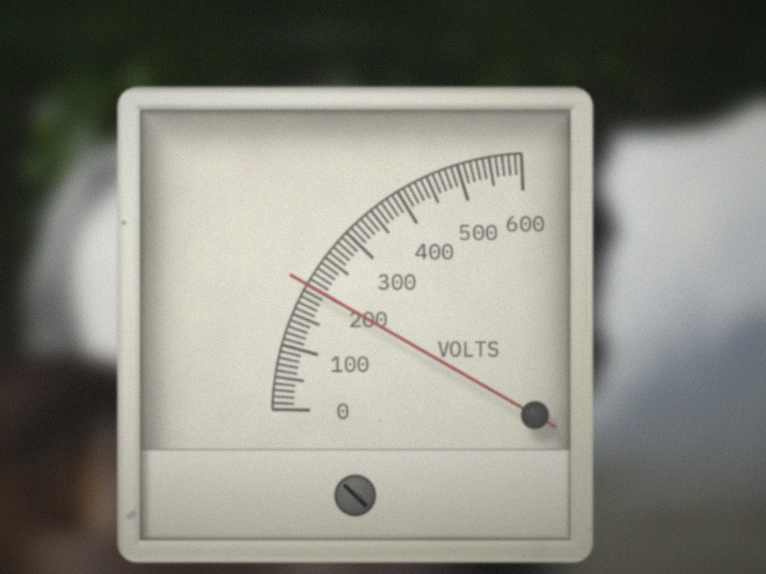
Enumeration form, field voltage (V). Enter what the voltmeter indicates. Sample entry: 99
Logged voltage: 200
